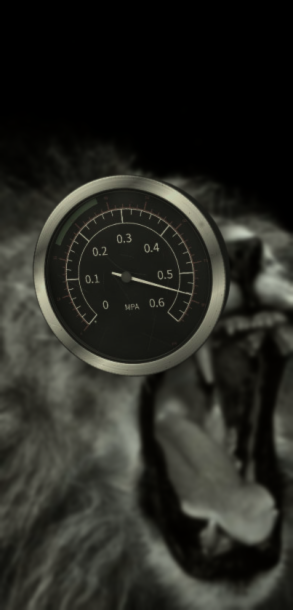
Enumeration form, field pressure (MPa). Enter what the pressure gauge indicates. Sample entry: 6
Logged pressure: 0.54
